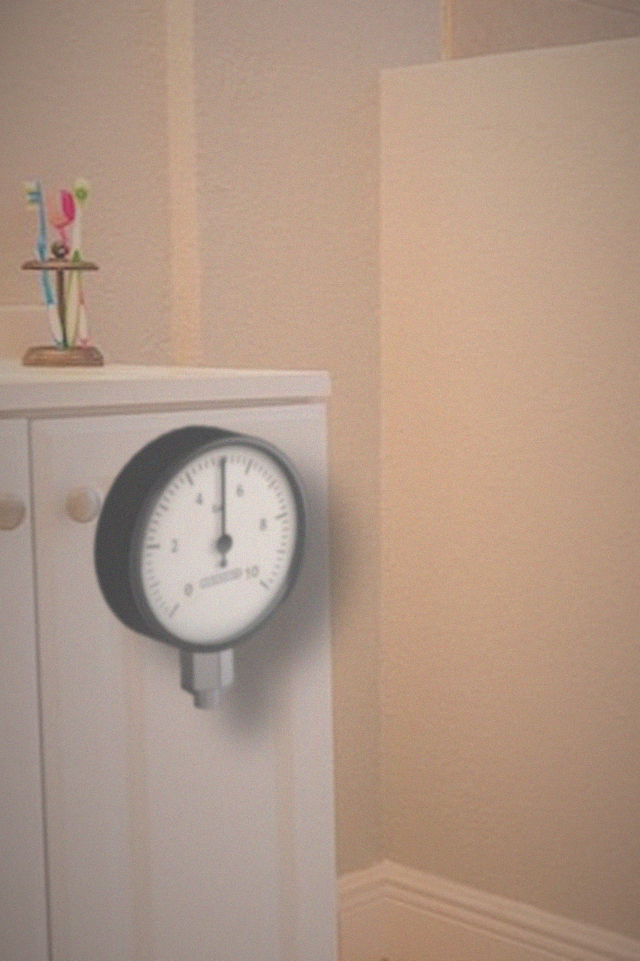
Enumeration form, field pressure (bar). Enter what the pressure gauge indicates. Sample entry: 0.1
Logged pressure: 5
